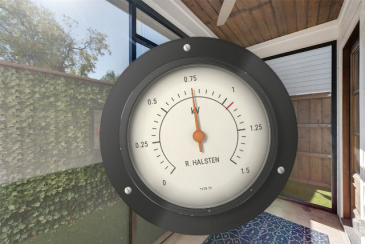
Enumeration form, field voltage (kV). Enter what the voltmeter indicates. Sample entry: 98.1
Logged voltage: 0.75
